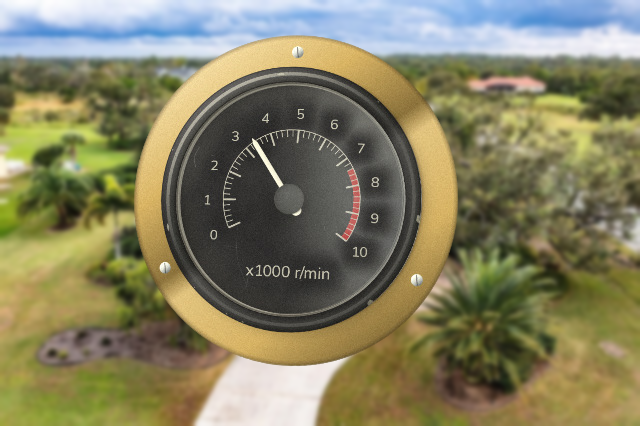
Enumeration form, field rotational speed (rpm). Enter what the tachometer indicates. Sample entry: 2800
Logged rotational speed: 3400
